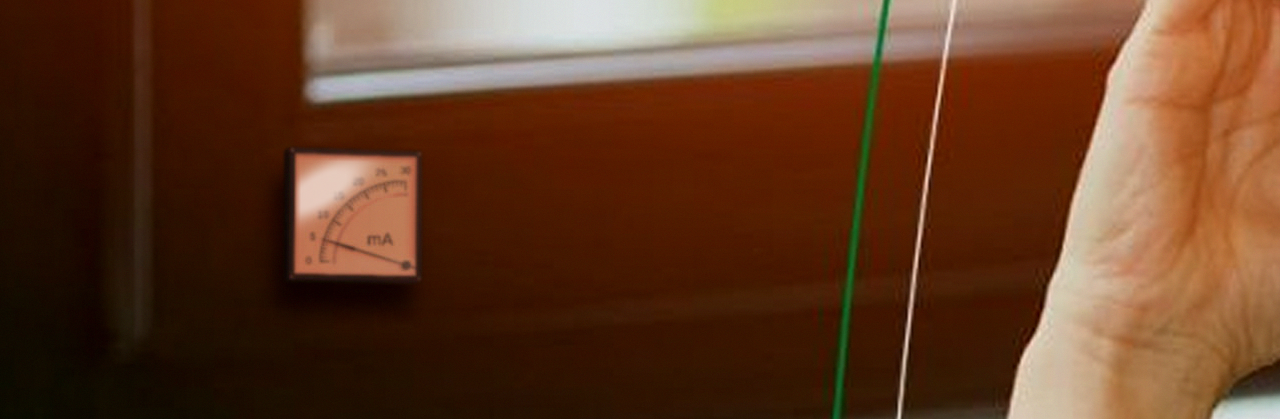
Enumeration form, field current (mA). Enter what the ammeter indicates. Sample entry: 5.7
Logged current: 5
